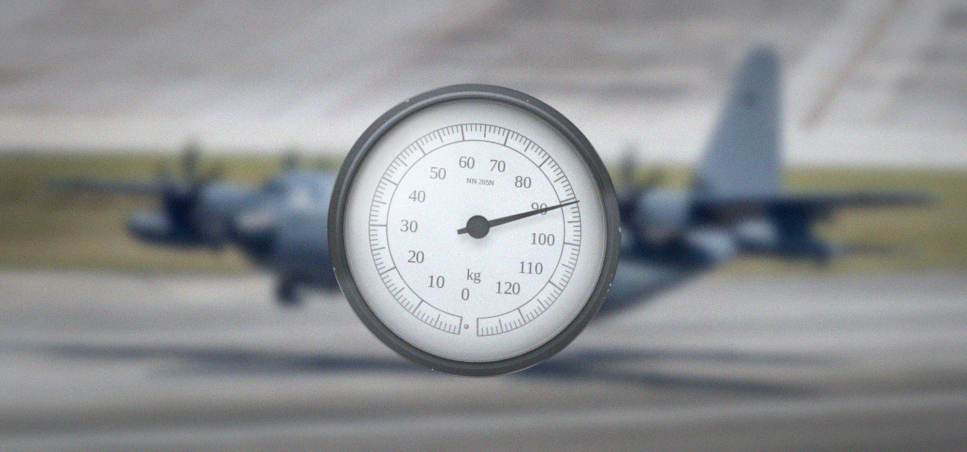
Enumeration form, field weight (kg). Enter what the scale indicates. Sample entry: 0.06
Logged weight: 91
